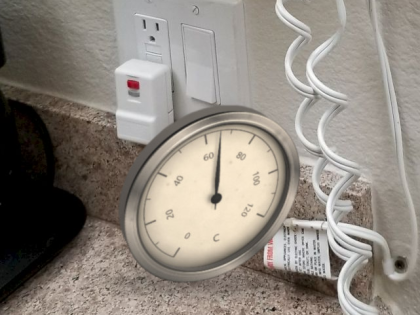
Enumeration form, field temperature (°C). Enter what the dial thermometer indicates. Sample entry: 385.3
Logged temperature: 65
